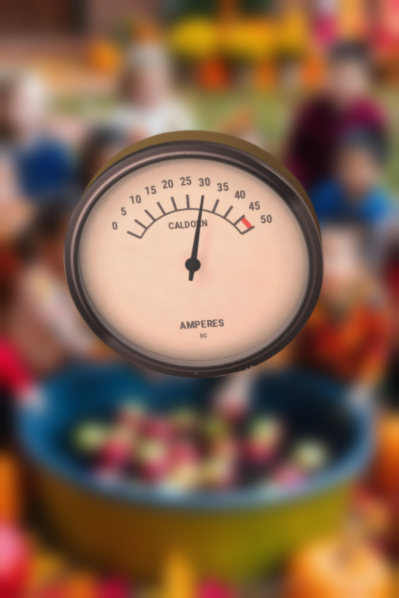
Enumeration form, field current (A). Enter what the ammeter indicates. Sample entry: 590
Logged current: 30
